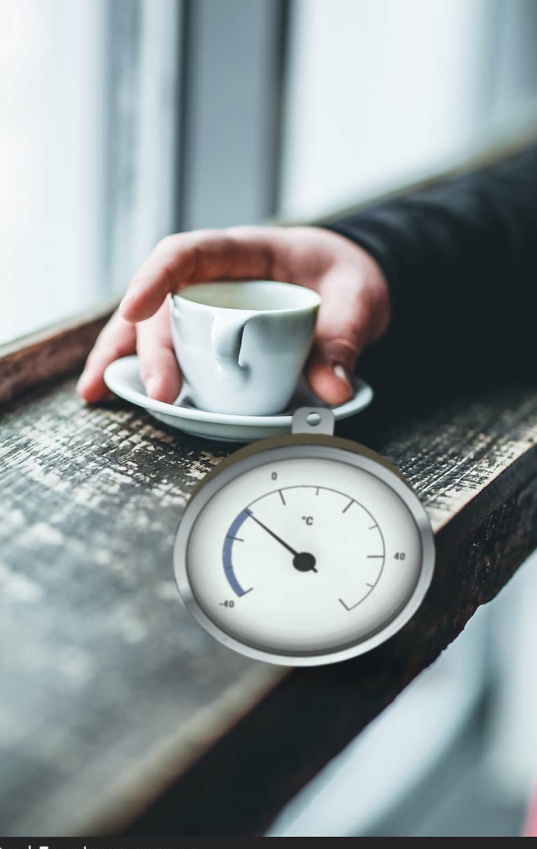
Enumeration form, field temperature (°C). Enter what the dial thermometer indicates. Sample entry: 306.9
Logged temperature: -10
